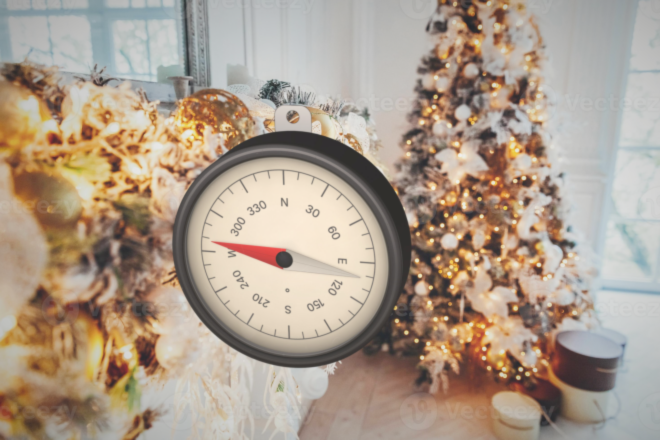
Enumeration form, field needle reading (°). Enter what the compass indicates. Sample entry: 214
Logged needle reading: 280
